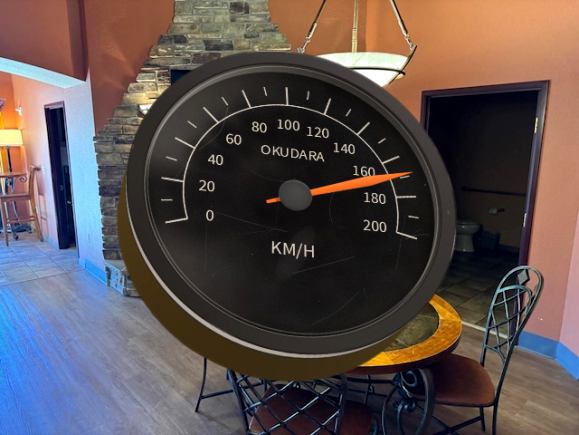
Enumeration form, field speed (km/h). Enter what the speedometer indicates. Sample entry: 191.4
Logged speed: 170
